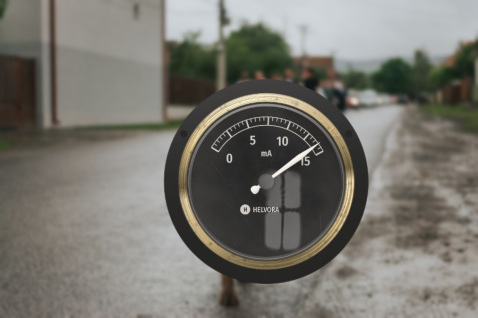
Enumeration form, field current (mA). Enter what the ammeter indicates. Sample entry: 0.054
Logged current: 14
